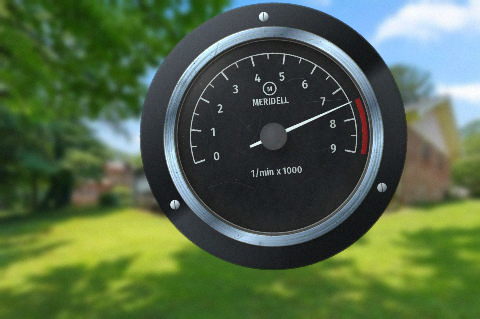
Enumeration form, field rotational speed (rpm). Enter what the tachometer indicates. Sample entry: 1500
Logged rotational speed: 7500
